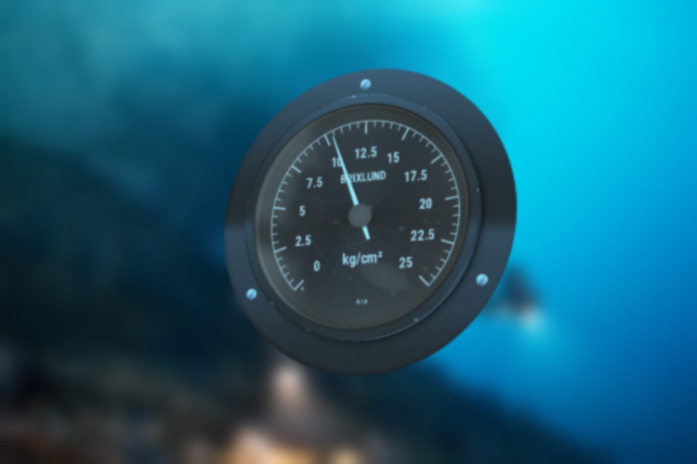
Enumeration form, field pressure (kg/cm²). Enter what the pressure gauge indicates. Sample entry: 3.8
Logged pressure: 10.5
